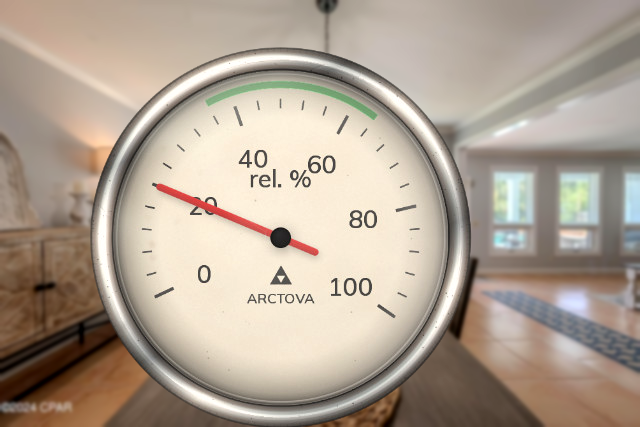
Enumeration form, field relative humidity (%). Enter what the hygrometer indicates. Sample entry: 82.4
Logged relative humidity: 20
